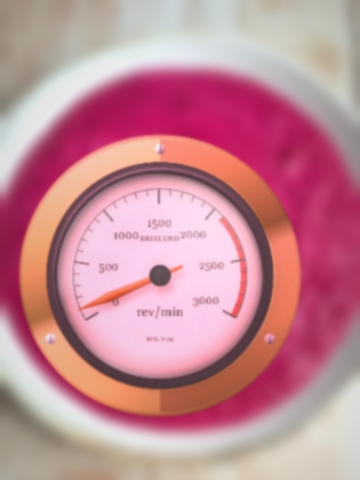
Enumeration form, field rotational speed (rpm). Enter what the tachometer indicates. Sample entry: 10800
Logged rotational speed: 100
